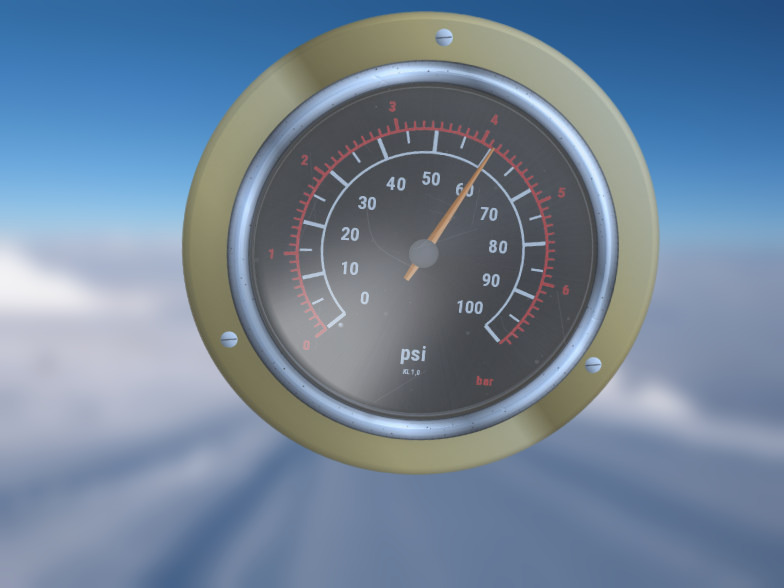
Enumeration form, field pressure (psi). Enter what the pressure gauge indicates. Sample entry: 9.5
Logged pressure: 60
